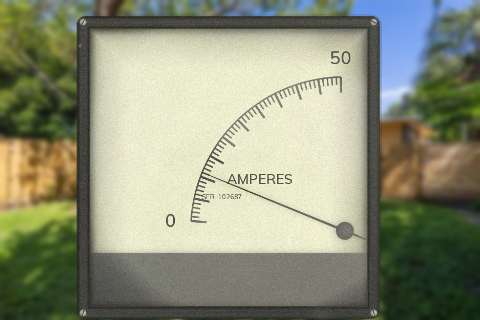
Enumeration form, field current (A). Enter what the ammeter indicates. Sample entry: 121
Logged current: 11
